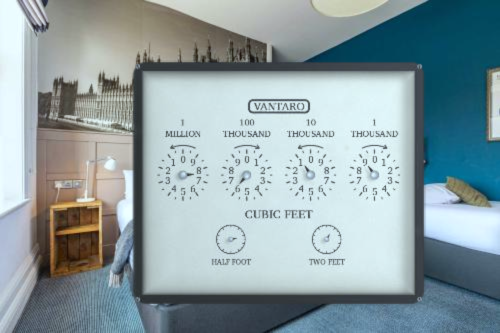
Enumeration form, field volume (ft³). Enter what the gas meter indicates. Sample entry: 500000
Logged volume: 760900
